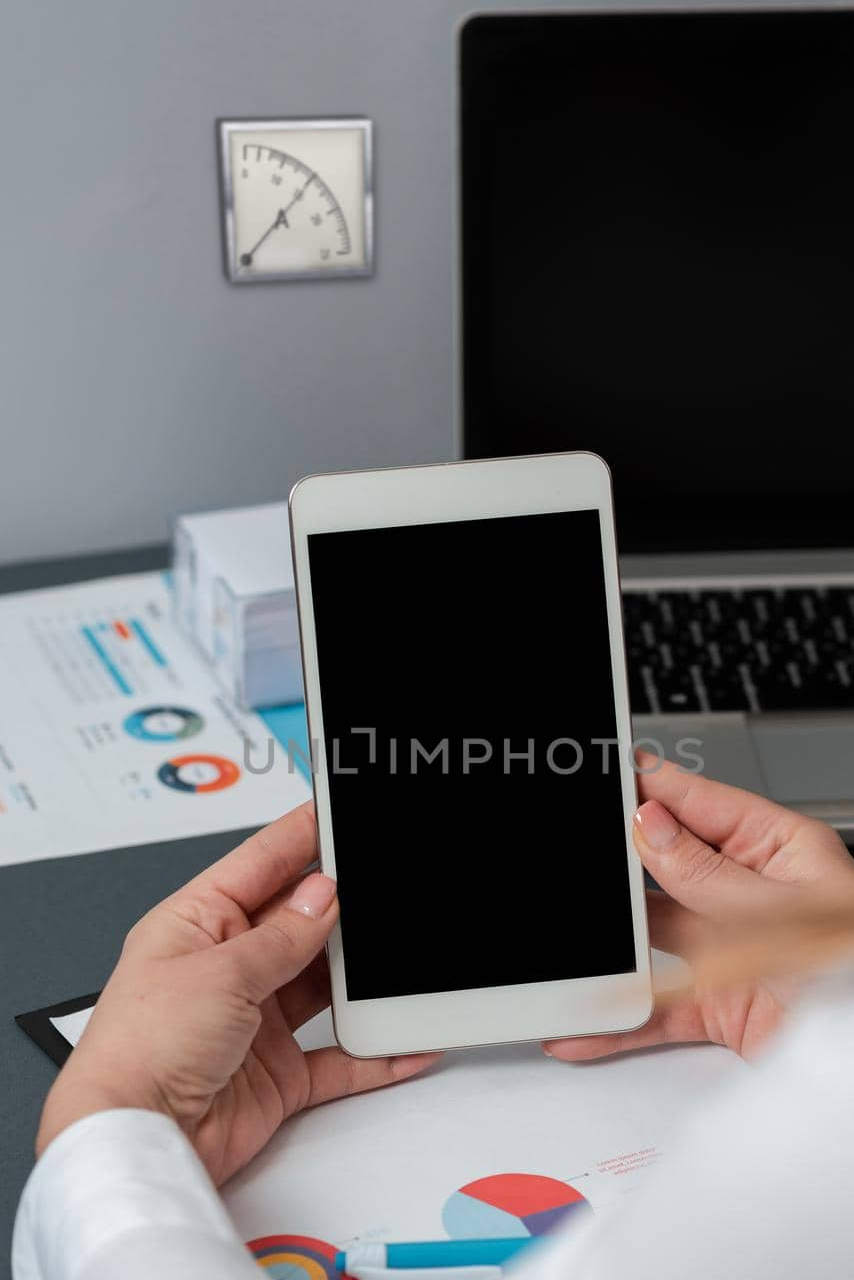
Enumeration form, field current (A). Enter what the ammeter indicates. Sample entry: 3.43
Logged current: 15
